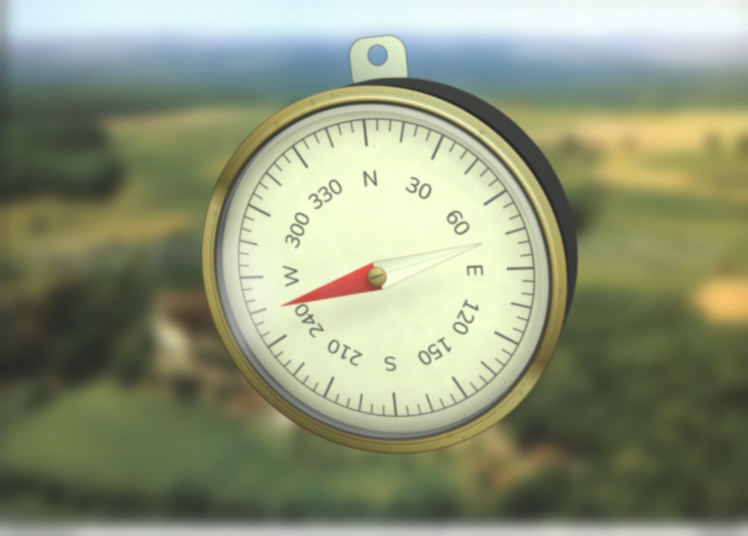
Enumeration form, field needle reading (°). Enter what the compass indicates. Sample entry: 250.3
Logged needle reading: 255
